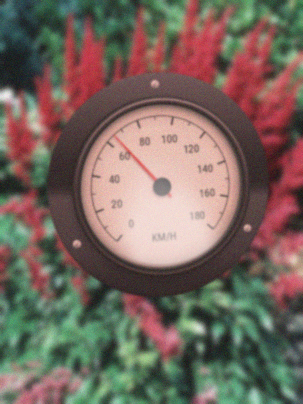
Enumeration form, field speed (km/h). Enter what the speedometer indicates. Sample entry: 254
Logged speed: 65
